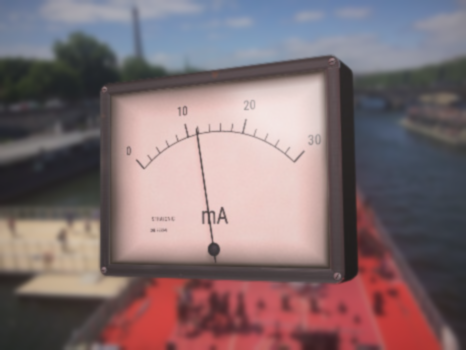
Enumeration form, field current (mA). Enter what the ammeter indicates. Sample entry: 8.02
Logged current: 12
